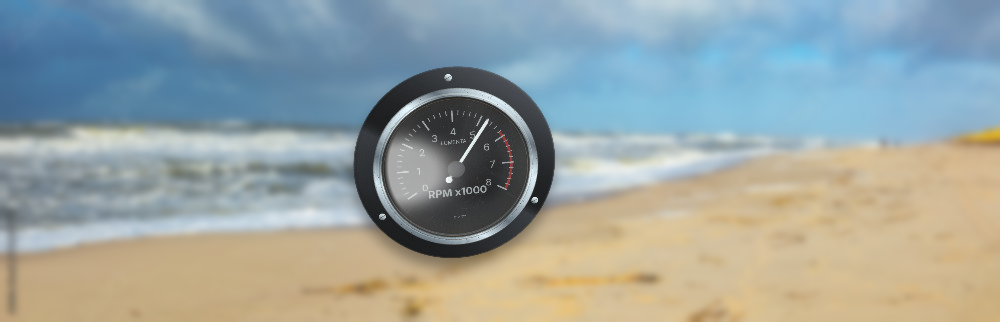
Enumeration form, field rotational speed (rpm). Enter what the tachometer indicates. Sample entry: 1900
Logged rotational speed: 5200
